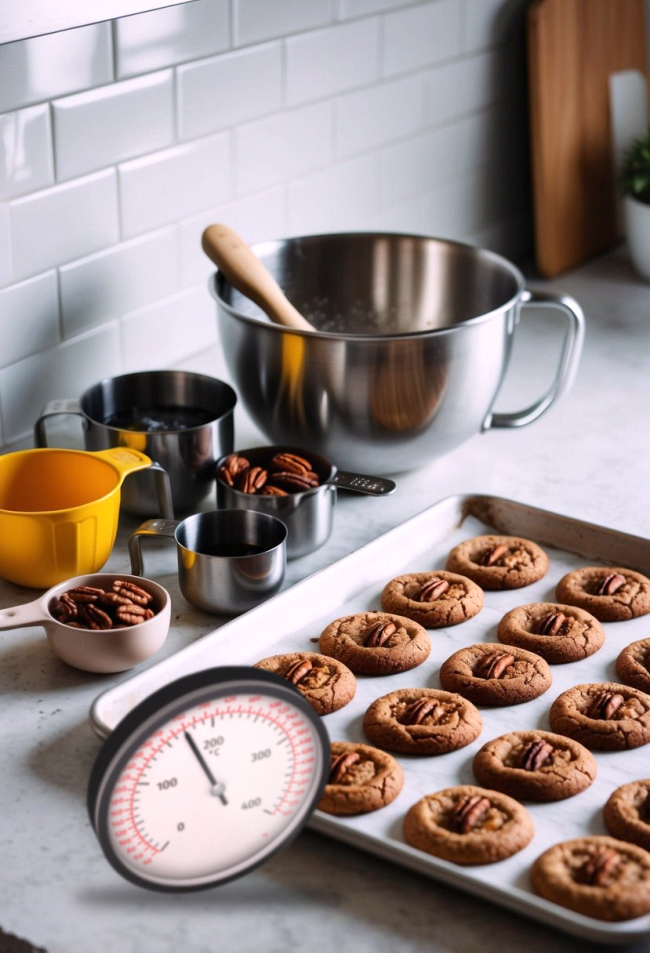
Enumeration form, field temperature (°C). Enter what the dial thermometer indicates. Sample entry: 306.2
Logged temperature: 170
